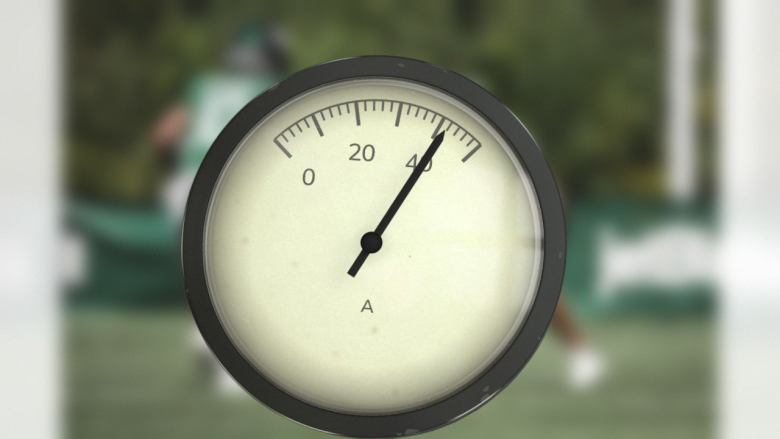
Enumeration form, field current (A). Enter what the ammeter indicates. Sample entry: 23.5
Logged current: 42
